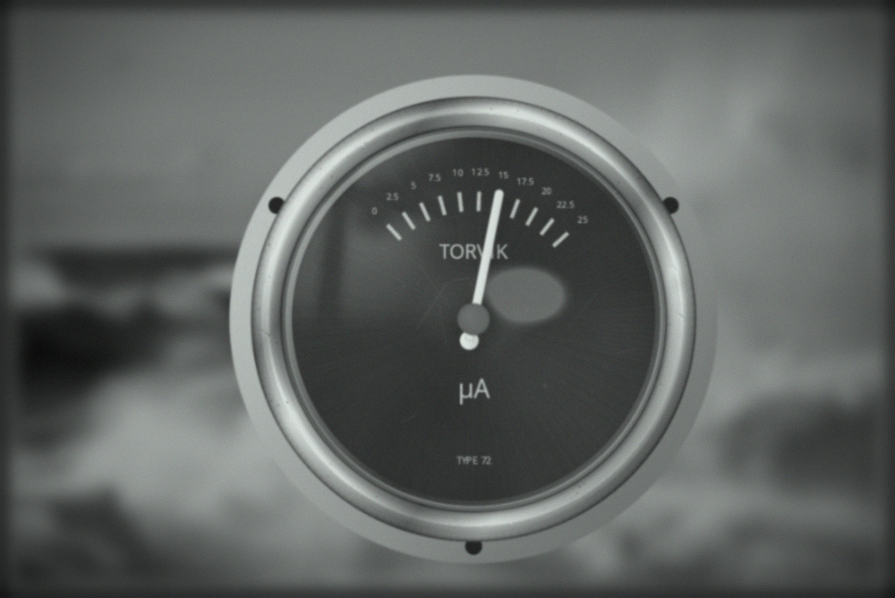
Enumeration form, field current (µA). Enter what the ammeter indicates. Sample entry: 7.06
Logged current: 15
